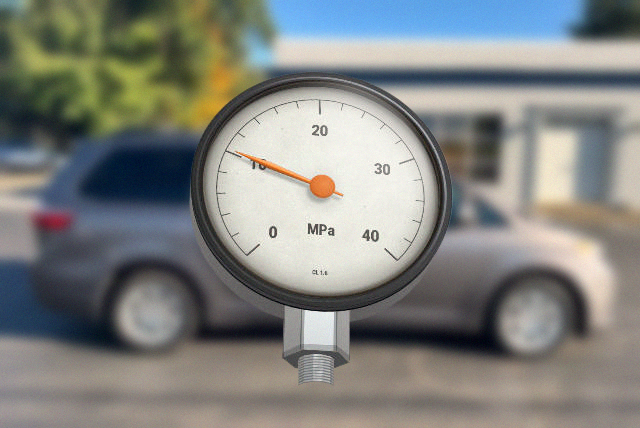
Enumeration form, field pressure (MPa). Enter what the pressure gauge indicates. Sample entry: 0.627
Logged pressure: 10
